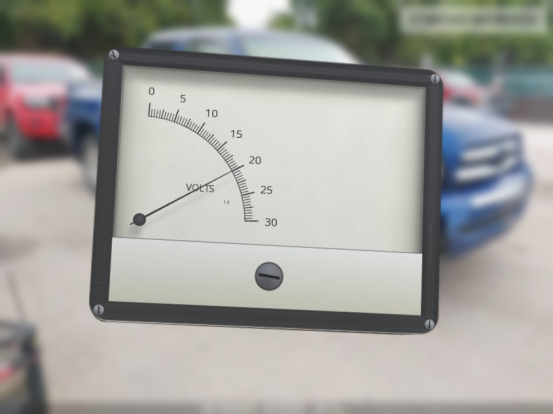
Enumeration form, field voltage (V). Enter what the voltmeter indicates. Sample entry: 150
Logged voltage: 20
